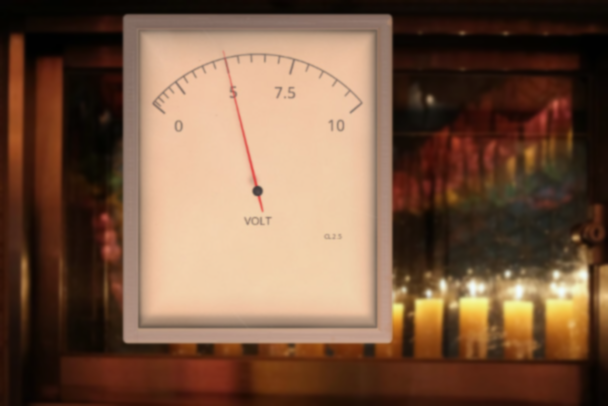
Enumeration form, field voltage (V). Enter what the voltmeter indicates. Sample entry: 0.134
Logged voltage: 5
